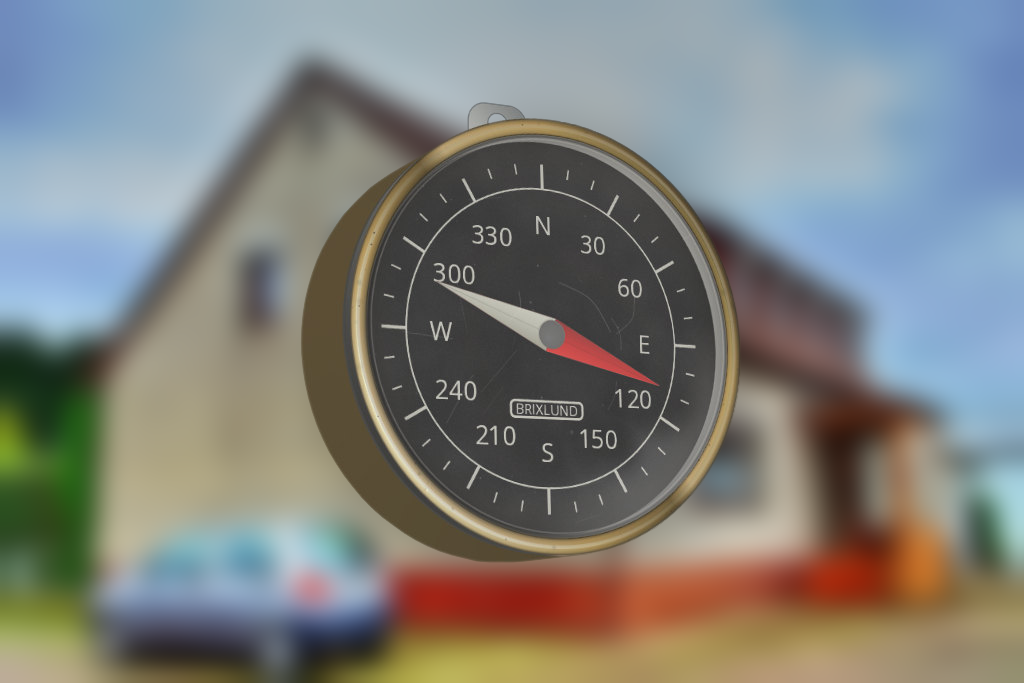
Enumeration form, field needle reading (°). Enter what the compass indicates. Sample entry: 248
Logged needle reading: 110
